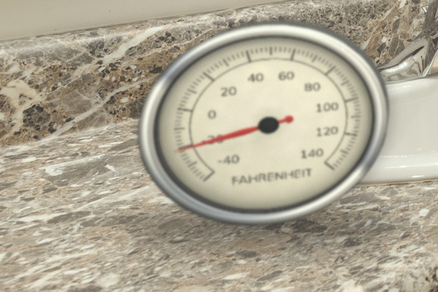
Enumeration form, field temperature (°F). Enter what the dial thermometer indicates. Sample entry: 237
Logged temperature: -20
